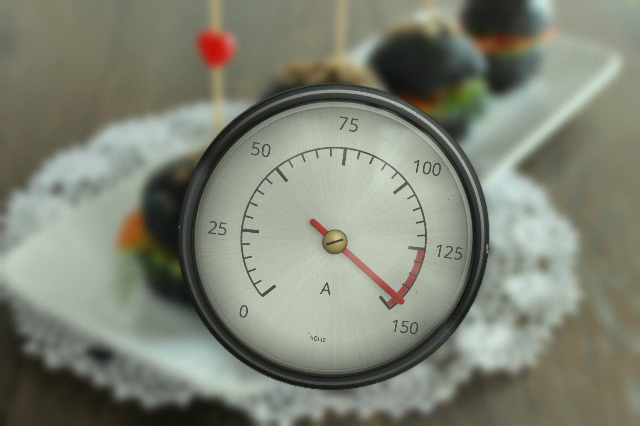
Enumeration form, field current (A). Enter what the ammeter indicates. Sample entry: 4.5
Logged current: 145
